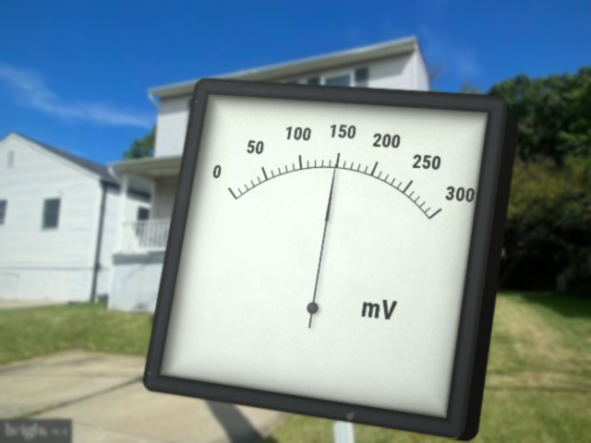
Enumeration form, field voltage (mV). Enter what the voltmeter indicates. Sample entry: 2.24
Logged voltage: 150
